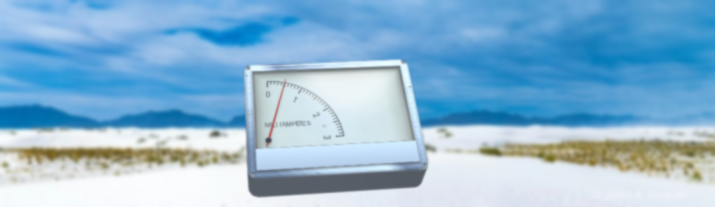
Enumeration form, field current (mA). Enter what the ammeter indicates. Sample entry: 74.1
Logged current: 0.5
